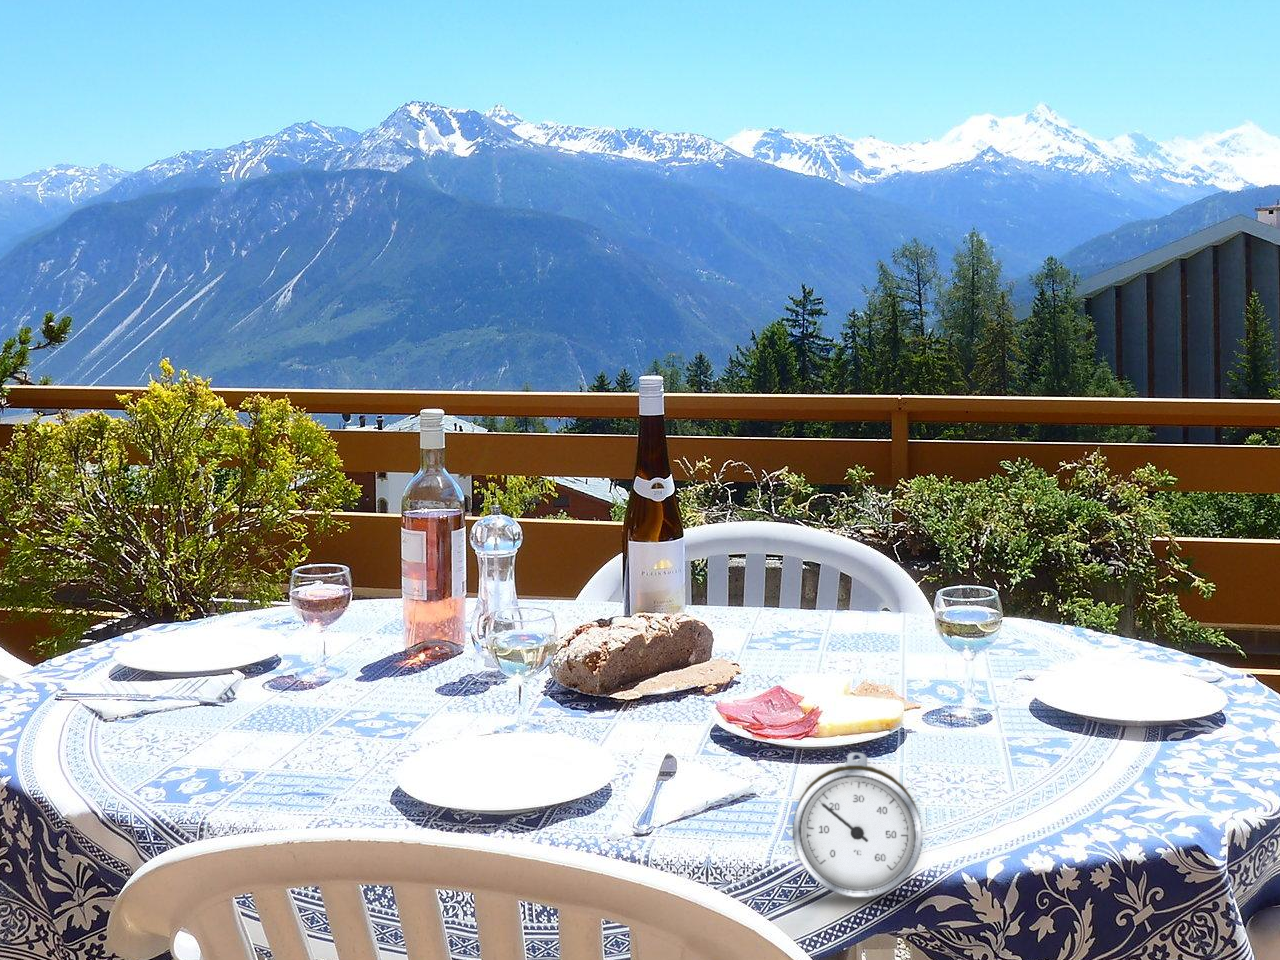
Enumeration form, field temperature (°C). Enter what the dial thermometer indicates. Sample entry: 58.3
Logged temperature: 18
